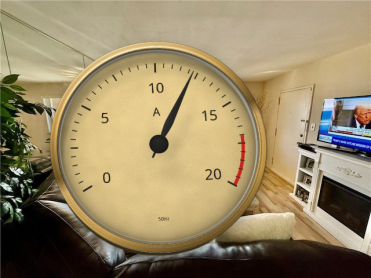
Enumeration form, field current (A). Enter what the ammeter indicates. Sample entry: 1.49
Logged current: 12.25
